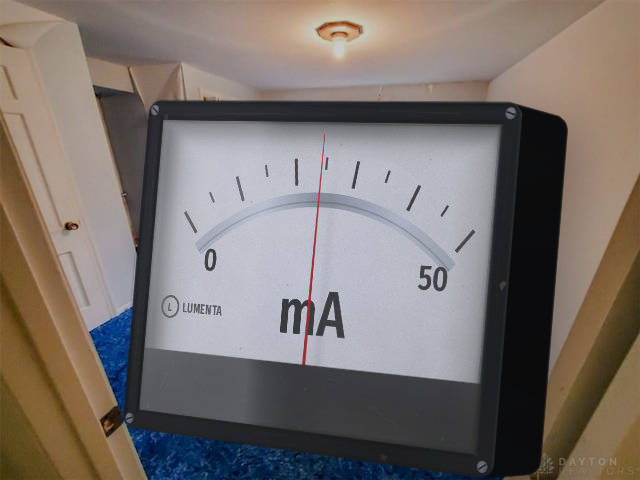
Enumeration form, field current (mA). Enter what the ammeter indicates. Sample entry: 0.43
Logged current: 25
